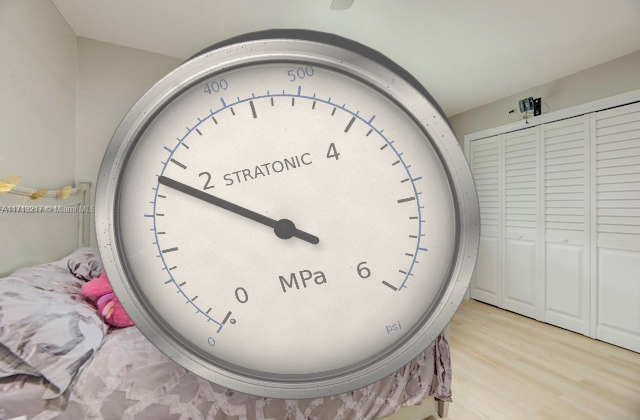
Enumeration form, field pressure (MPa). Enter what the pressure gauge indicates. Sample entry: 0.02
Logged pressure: 1.8
